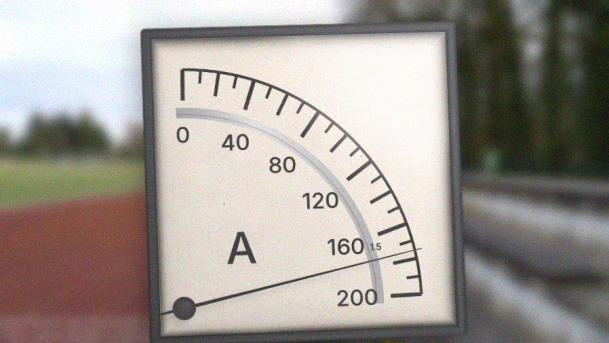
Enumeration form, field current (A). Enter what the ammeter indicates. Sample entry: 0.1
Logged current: 175
